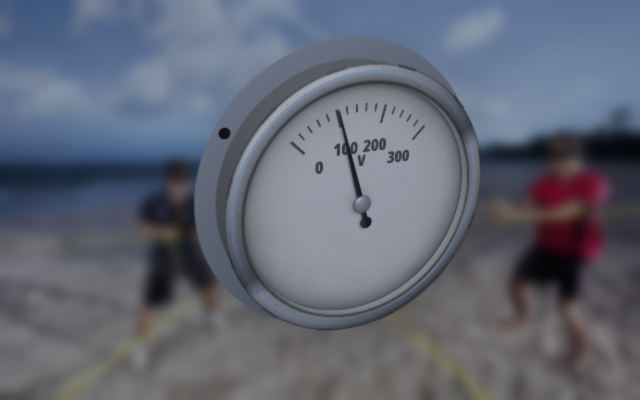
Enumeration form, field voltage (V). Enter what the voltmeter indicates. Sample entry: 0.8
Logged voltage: 100
